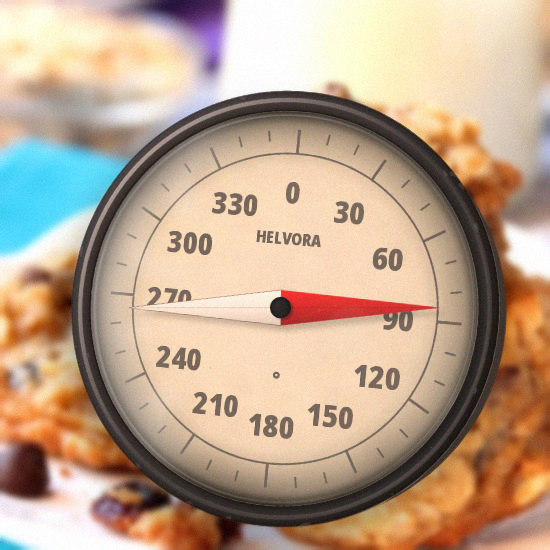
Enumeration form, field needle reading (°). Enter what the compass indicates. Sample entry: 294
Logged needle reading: 85
